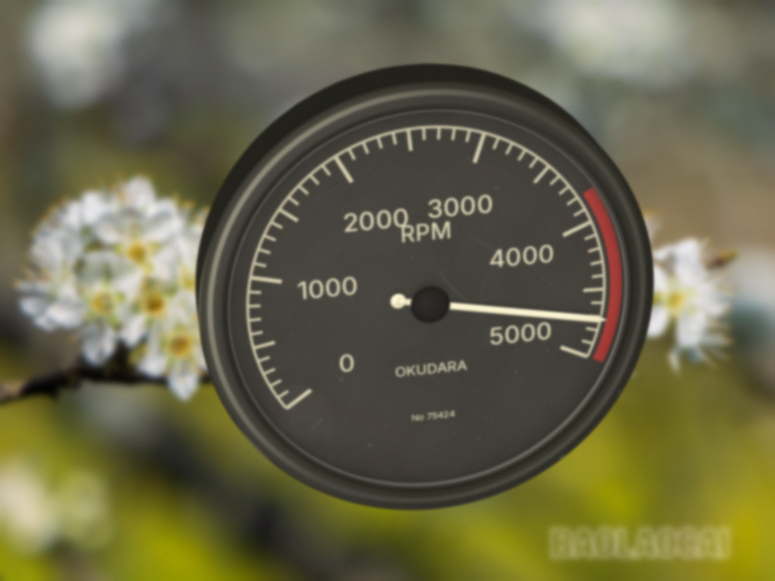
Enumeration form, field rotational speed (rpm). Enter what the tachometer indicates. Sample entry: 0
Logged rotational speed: 4700
